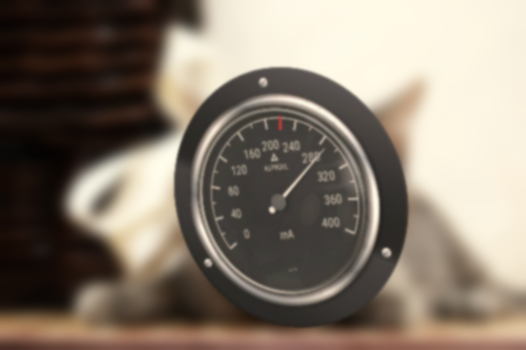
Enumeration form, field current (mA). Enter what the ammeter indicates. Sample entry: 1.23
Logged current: 290
